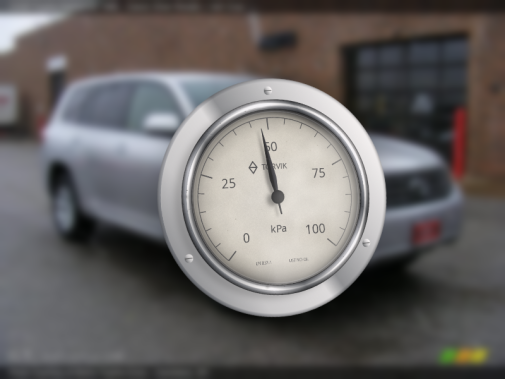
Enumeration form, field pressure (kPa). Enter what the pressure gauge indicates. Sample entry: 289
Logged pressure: 47.5
